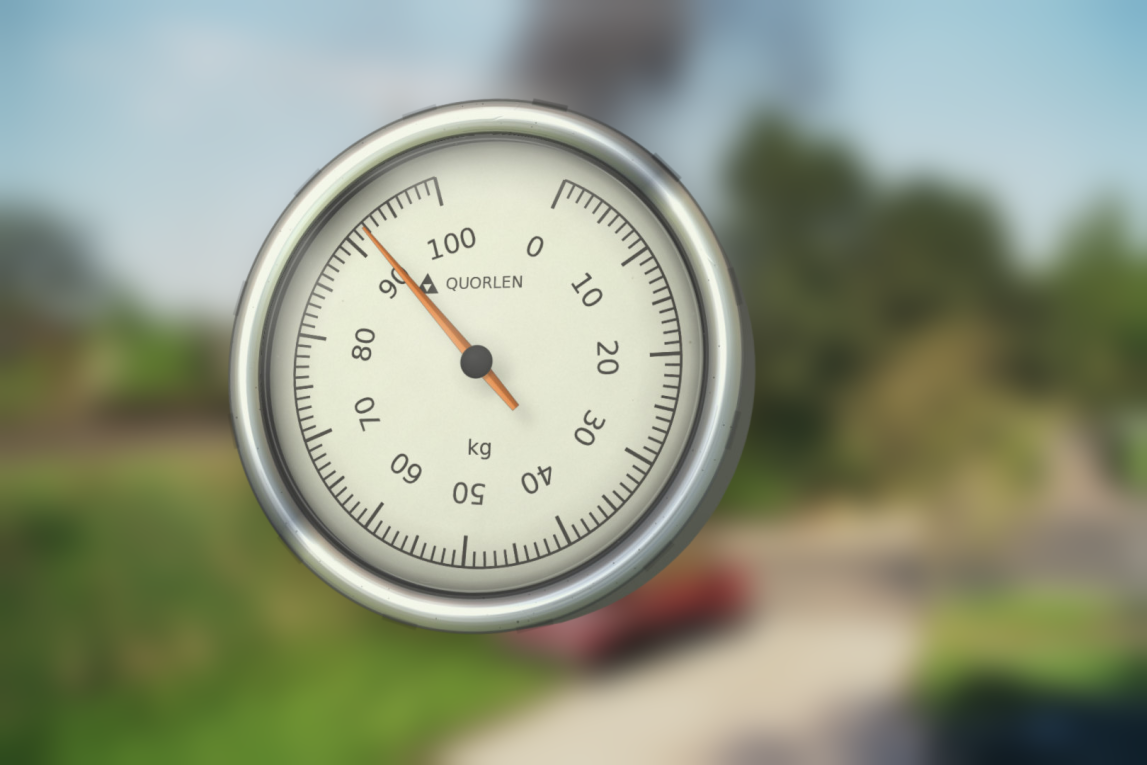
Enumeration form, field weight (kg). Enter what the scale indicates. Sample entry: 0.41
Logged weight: 92
